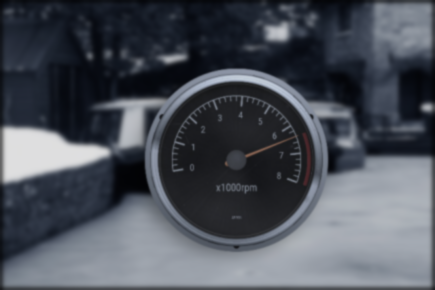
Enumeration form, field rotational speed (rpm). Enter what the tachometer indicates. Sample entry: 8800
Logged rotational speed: 6400
